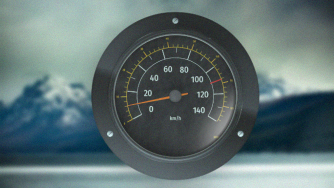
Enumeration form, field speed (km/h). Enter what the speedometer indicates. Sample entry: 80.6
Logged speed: 10
